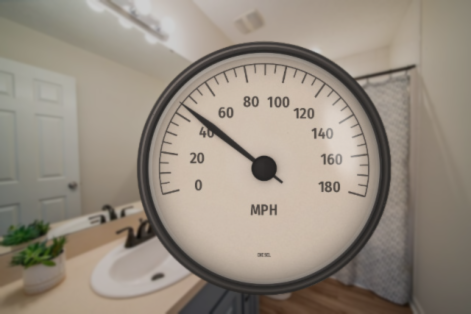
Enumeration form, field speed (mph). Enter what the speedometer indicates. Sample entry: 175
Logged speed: 45
